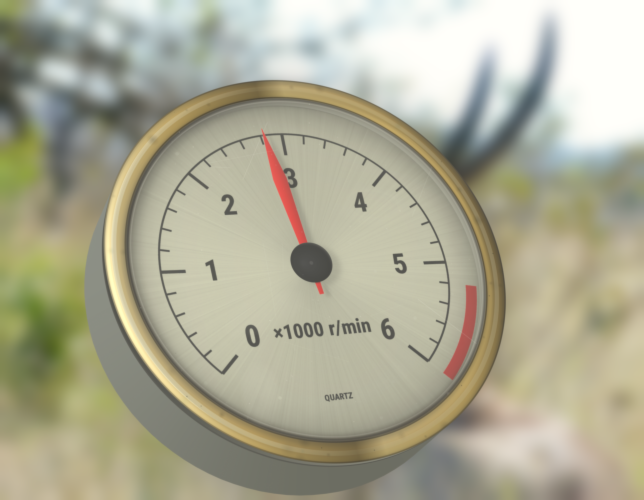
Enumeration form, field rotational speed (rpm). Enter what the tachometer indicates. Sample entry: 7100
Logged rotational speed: 2800
